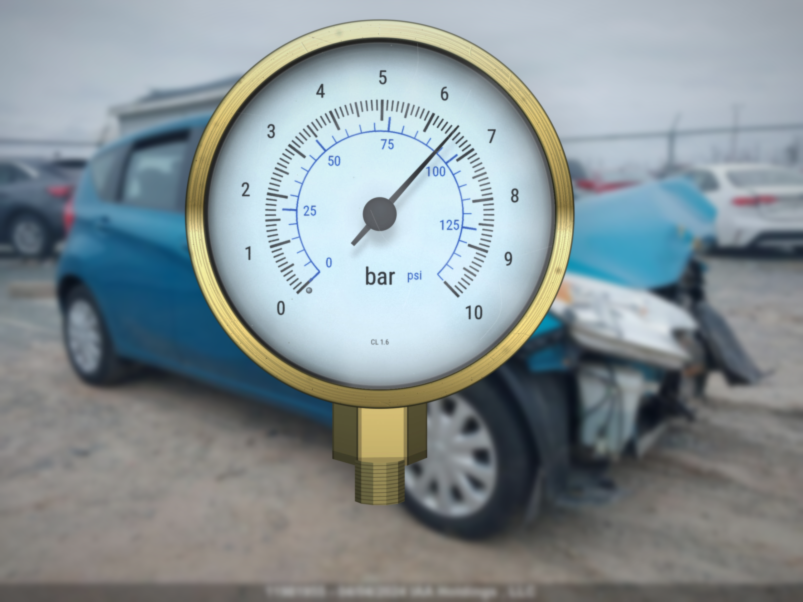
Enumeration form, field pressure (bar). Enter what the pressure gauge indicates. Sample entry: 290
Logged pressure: 6.5
